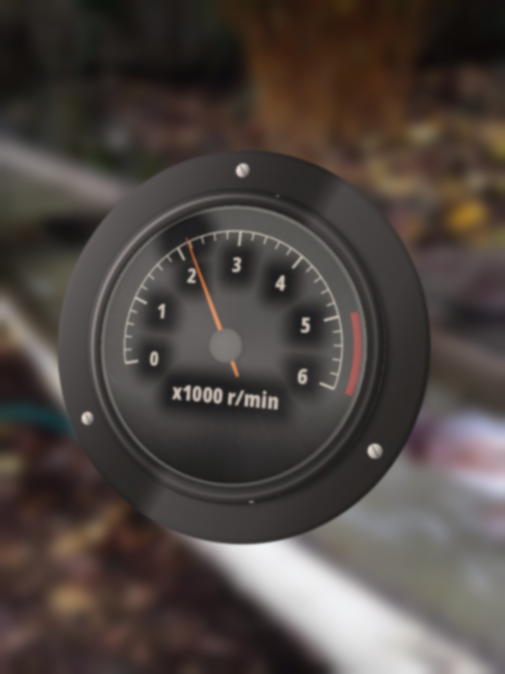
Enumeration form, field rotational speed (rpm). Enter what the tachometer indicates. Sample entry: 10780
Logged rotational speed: 2200
